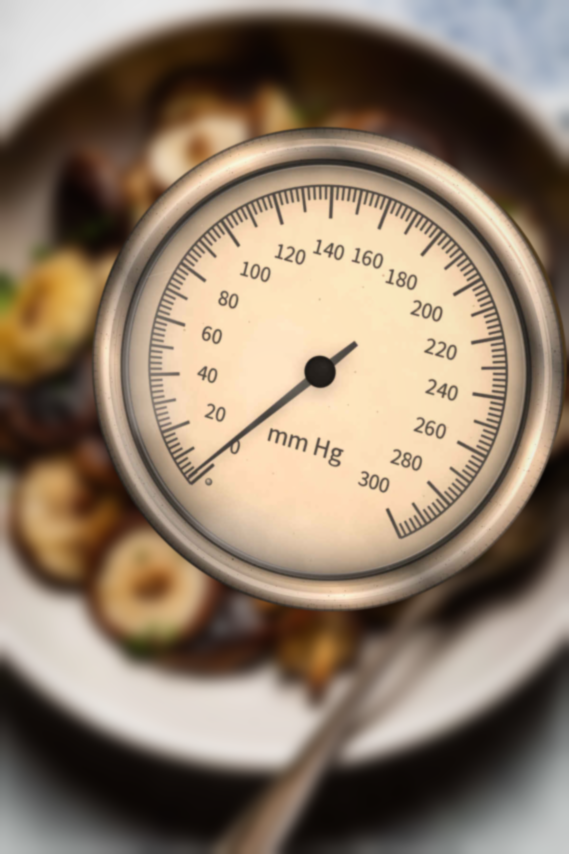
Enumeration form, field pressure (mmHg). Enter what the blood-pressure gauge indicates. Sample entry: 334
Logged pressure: 2
